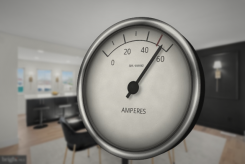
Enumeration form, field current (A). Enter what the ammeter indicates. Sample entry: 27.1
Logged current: 55
